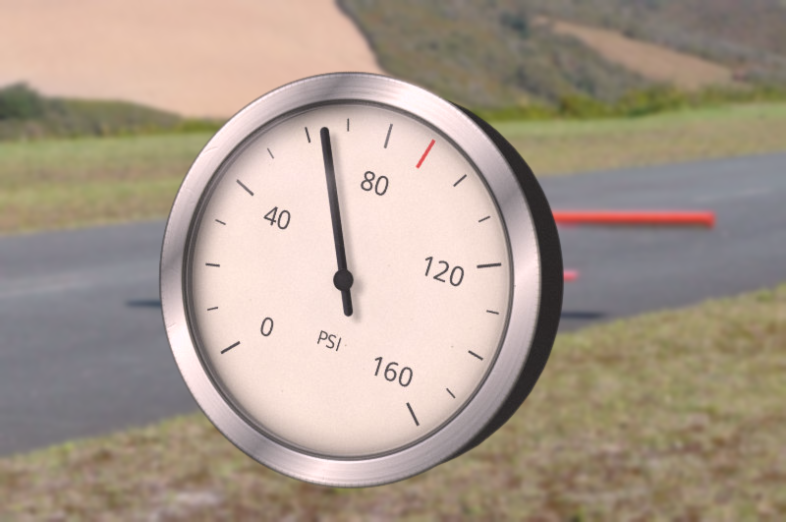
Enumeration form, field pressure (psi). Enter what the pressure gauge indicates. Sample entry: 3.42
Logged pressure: 65
